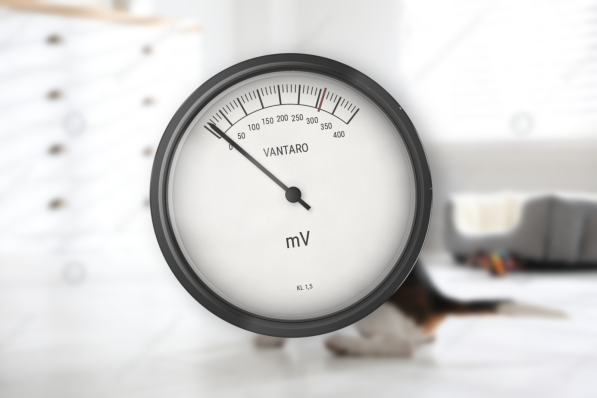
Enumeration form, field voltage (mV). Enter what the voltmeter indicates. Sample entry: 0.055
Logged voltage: 10
